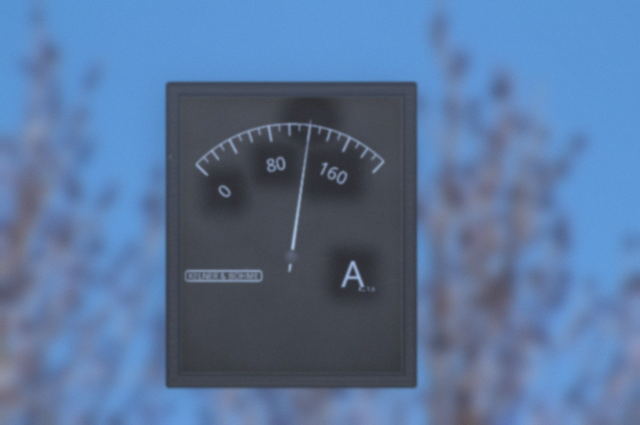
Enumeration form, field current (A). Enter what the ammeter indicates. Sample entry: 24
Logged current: 120
